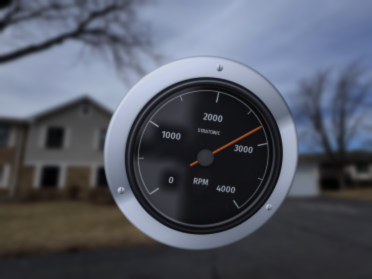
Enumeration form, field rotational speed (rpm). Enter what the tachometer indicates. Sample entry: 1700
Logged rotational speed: 2750
